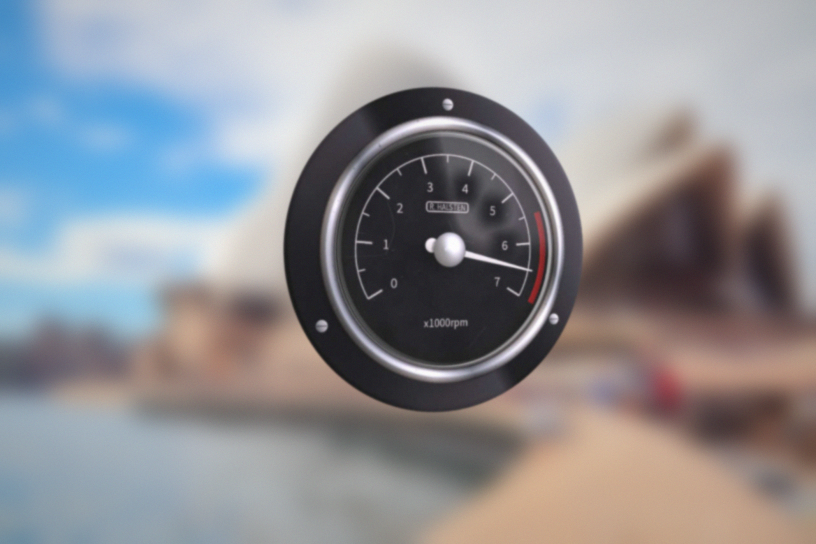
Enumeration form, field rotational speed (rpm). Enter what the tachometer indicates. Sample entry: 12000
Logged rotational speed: 6500
